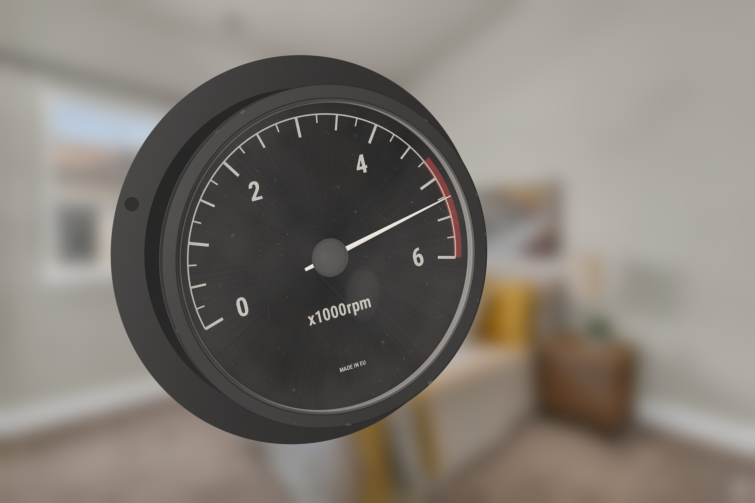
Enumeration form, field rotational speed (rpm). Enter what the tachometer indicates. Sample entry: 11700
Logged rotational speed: 5250
